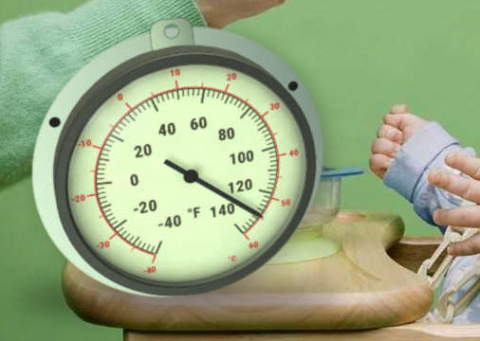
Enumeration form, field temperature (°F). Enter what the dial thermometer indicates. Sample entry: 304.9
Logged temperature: 130
